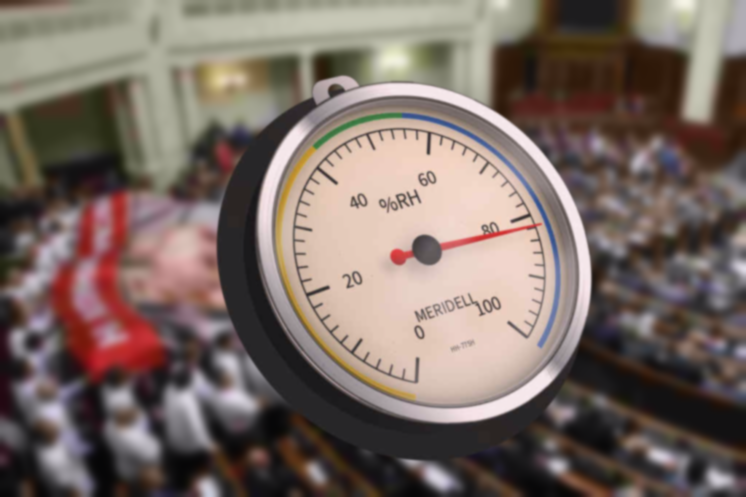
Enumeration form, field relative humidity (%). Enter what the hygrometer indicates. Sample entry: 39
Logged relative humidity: 82
